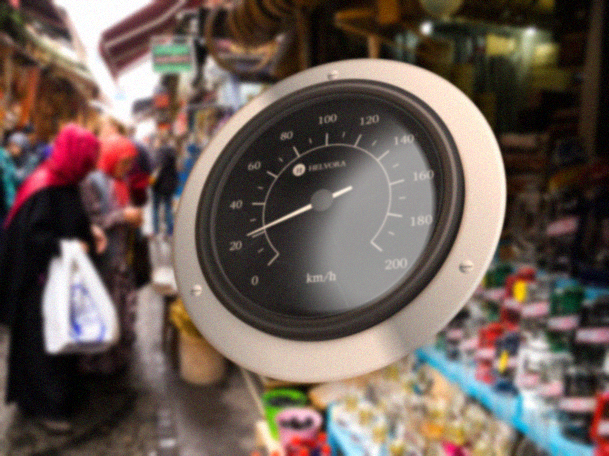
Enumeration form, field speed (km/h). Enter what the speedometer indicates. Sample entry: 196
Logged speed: 20
